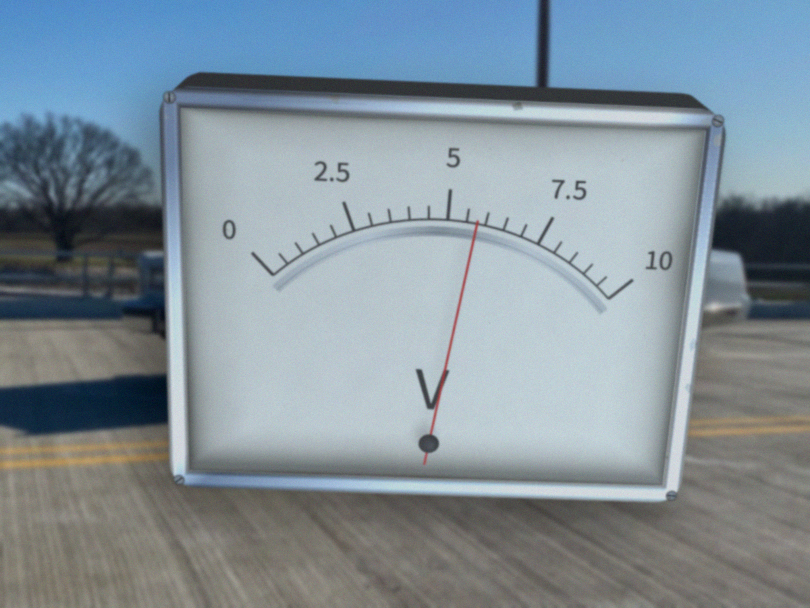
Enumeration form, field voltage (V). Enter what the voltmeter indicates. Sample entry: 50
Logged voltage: 5.75
